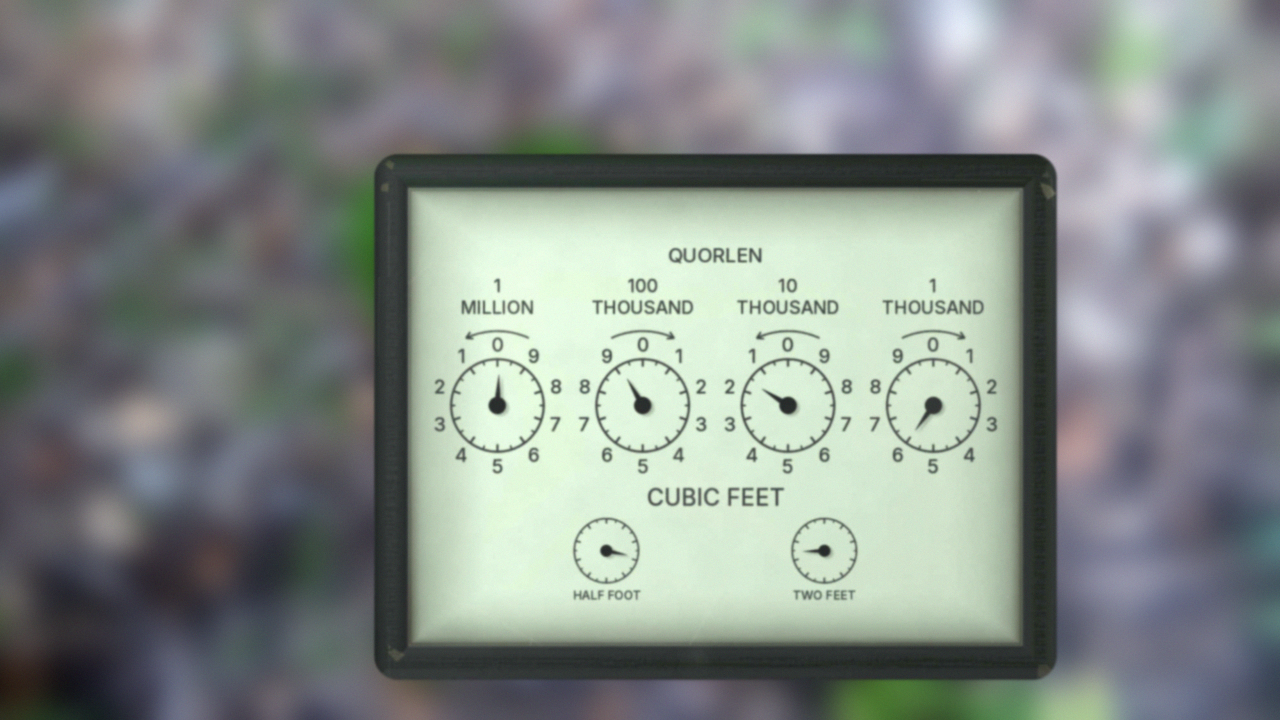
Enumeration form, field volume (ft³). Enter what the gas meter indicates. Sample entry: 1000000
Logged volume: 991600
